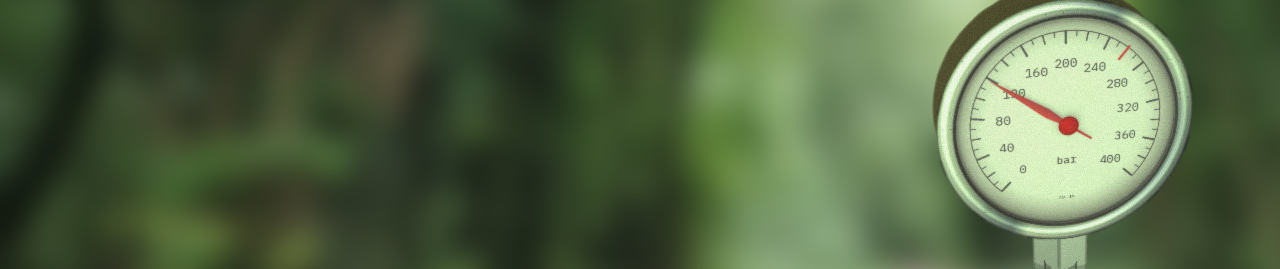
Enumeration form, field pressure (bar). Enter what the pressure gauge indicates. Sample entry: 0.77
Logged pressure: 120
